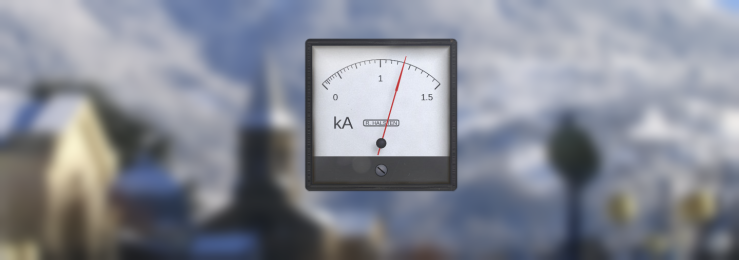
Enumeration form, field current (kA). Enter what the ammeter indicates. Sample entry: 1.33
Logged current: 1.2
